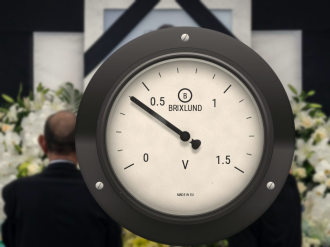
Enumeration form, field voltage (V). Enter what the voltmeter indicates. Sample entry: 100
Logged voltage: 0.4
